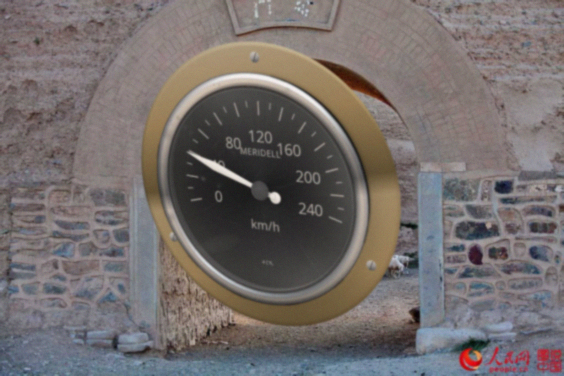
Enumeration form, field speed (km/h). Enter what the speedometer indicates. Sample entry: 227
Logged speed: 40
